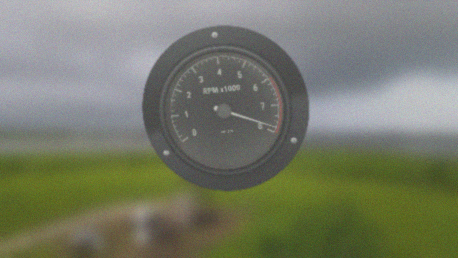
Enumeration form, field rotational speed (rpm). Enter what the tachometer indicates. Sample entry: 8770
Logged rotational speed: 7800
